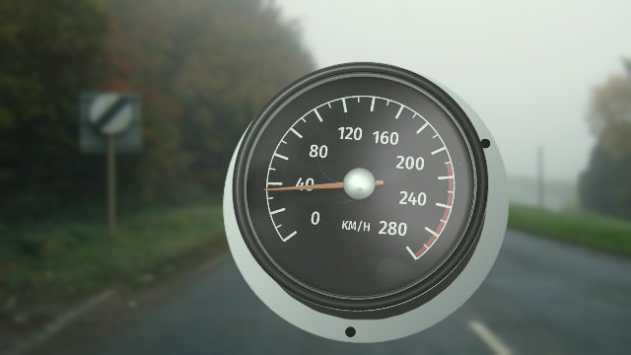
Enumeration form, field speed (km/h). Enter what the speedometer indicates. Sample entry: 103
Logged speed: 35
